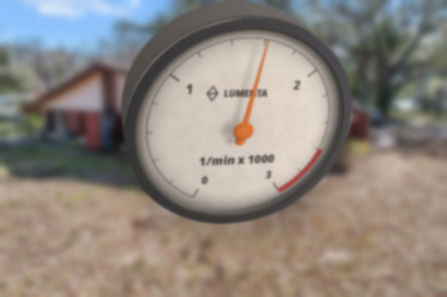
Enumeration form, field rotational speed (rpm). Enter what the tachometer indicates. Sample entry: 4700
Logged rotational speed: 1600
